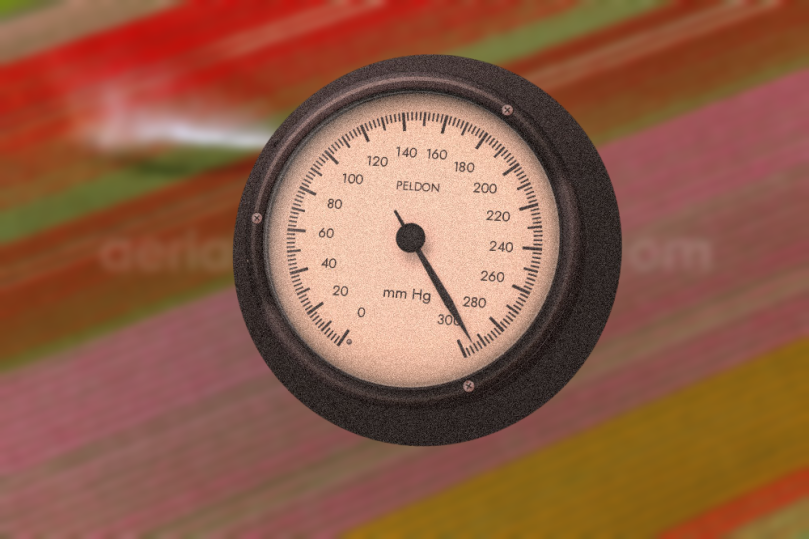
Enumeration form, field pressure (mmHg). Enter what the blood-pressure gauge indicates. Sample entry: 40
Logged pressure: 294
